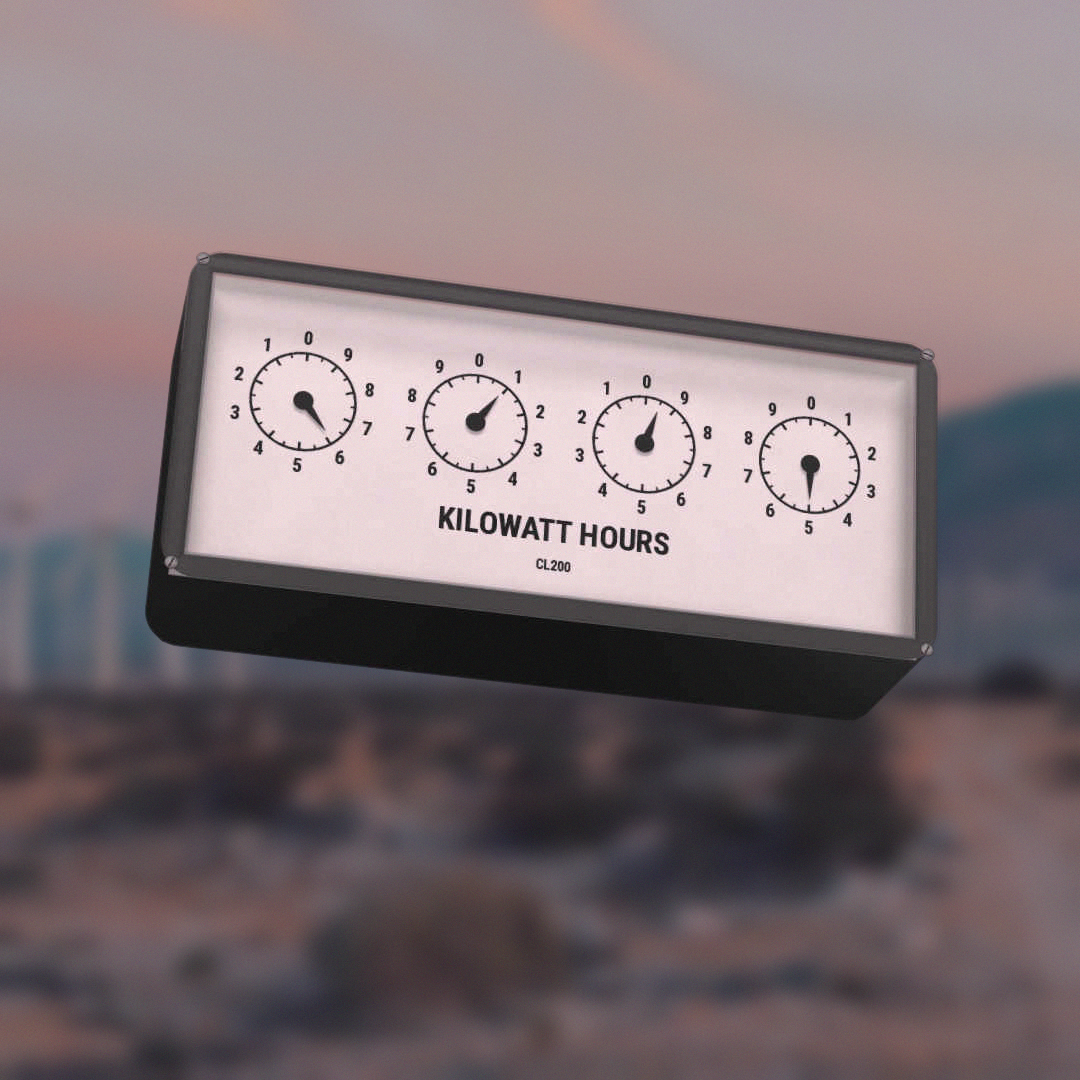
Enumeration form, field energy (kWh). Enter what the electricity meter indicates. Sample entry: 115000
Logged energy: 6095
